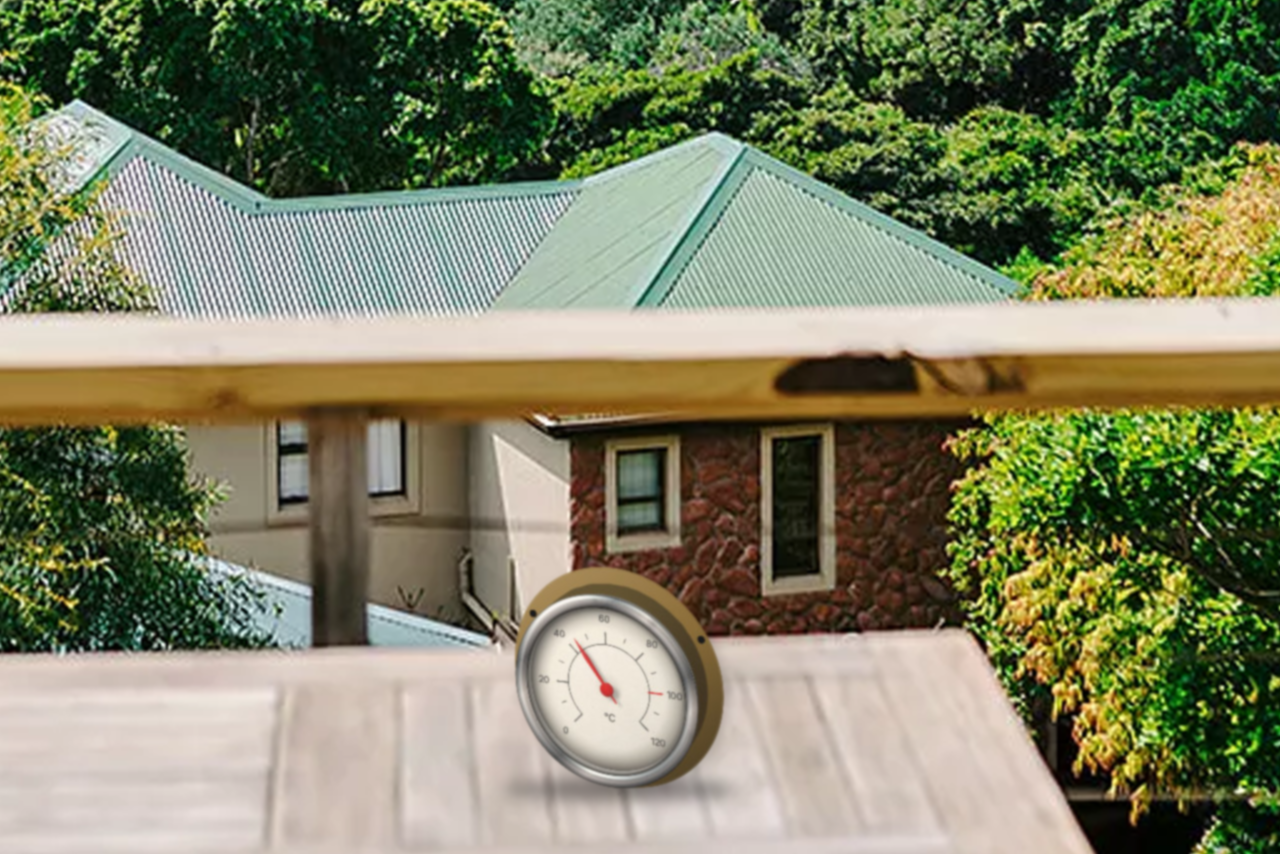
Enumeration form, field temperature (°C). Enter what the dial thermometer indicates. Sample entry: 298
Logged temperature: 45
